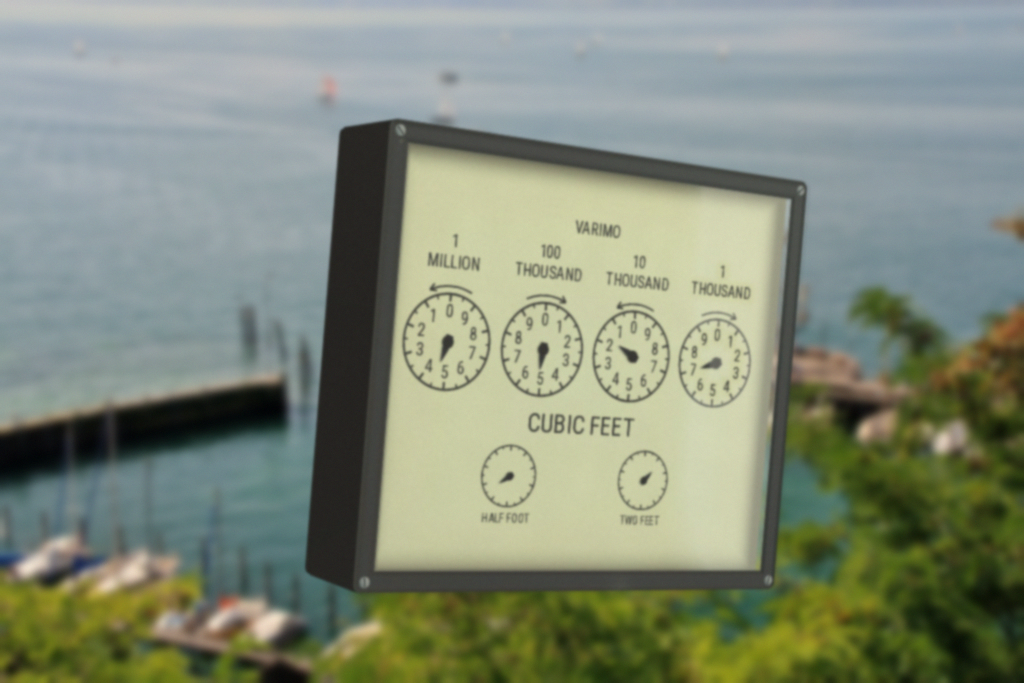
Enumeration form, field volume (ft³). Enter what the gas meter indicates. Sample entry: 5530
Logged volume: 451700
